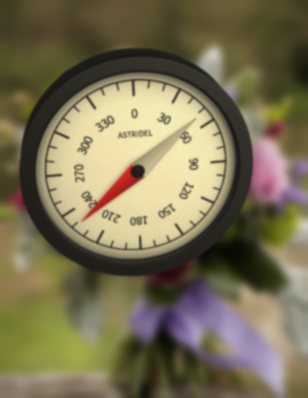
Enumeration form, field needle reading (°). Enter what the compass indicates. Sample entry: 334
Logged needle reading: 230
